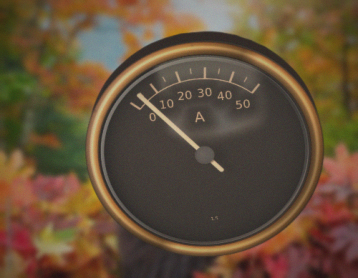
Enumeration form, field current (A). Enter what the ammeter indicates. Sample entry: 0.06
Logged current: 5
